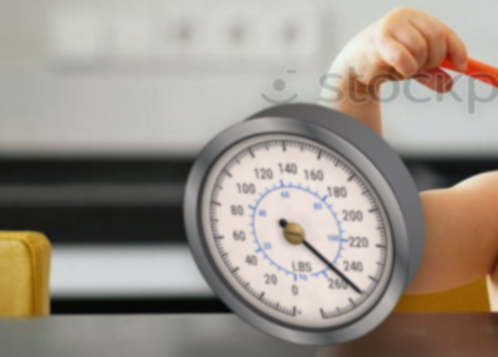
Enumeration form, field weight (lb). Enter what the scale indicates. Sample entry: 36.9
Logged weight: 250
